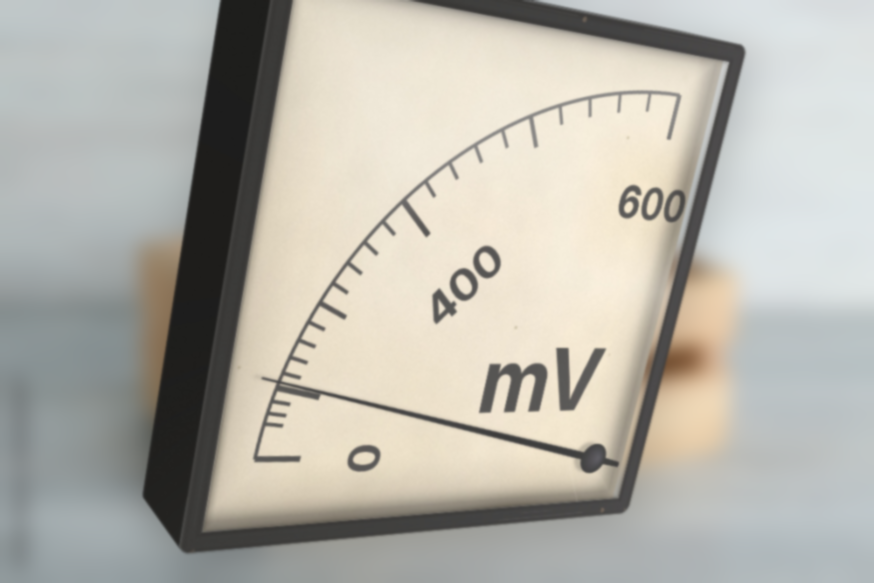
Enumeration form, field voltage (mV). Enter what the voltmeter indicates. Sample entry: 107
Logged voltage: 210
